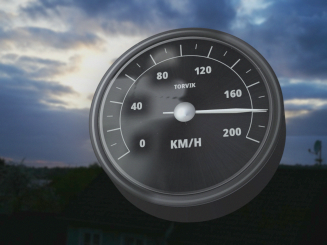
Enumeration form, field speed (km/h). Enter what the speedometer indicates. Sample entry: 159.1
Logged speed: 180
